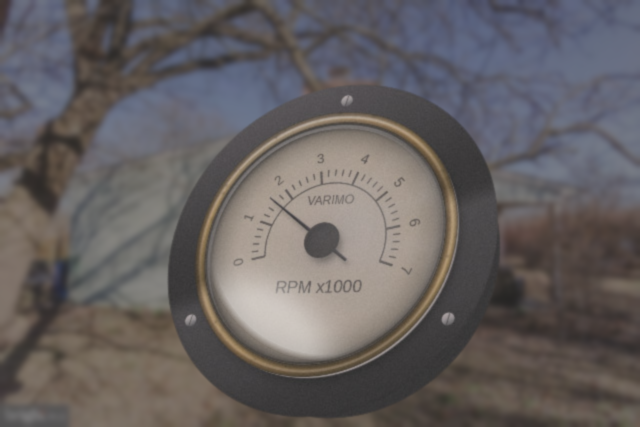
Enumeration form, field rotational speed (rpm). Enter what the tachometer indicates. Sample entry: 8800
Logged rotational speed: 1600
